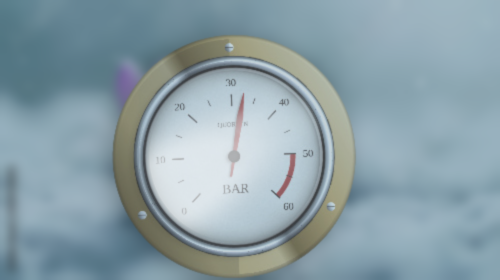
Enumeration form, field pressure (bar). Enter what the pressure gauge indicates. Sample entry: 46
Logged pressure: 32.5
